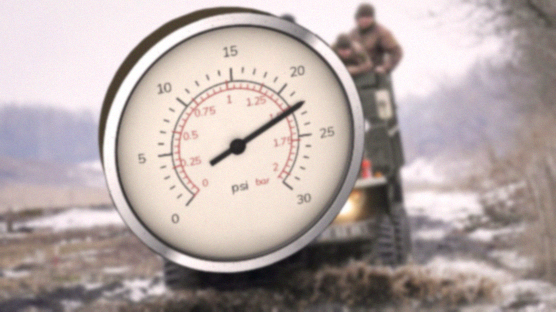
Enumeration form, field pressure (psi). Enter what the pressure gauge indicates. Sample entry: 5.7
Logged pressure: 22
